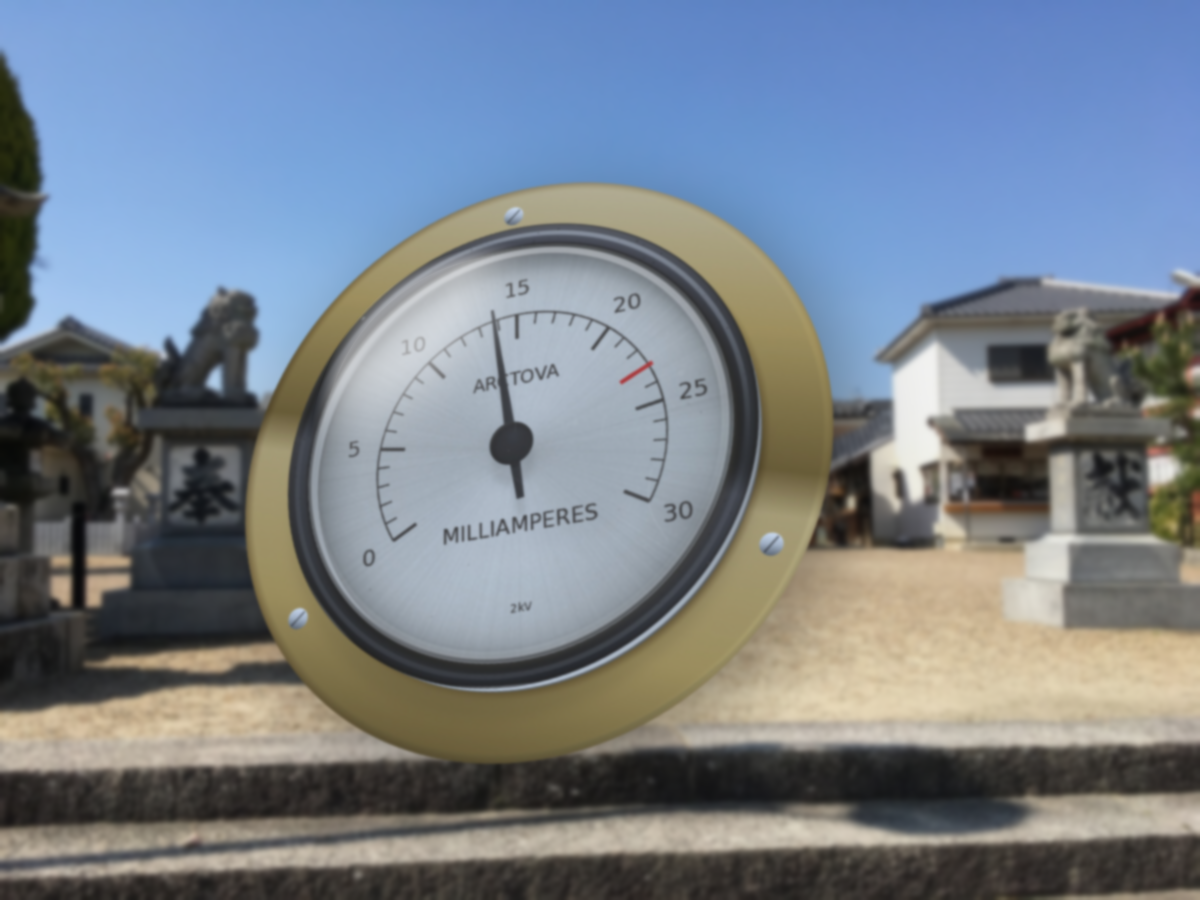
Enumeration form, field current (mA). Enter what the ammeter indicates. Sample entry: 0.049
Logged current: 14
